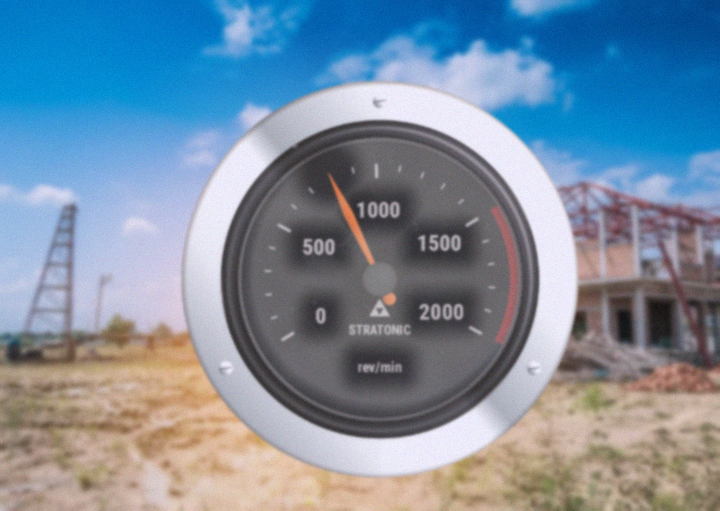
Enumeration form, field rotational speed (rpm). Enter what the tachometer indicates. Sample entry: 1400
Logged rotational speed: 800
